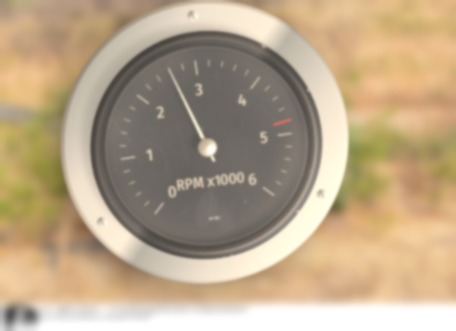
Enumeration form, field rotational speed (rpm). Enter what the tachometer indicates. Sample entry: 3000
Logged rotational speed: 2600
